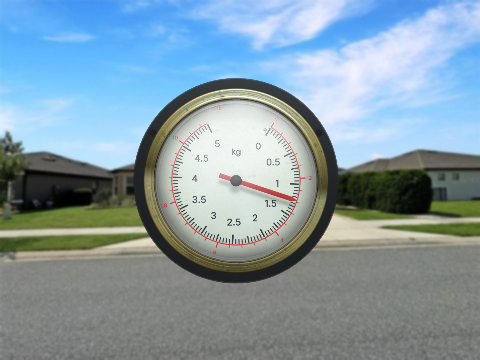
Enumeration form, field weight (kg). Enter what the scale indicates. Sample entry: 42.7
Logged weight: 1.25
